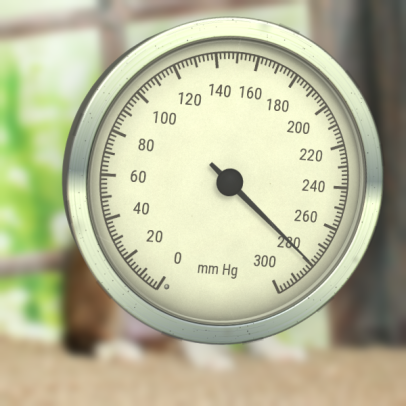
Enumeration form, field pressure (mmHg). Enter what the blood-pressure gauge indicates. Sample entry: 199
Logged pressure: 280
